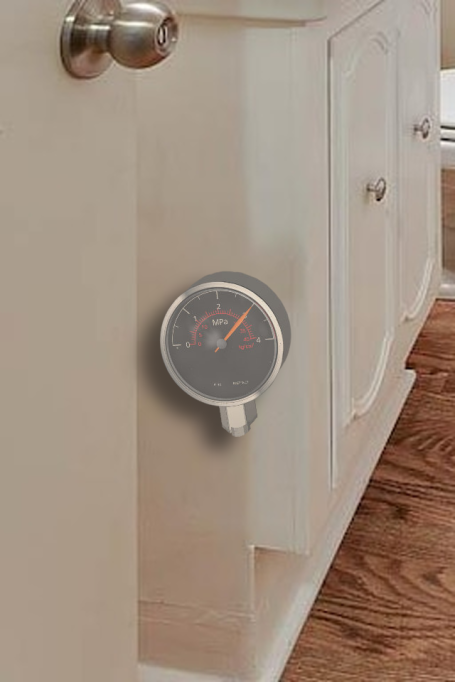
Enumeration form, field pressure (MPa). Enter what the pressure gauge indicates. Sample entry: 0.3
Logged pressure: 3
